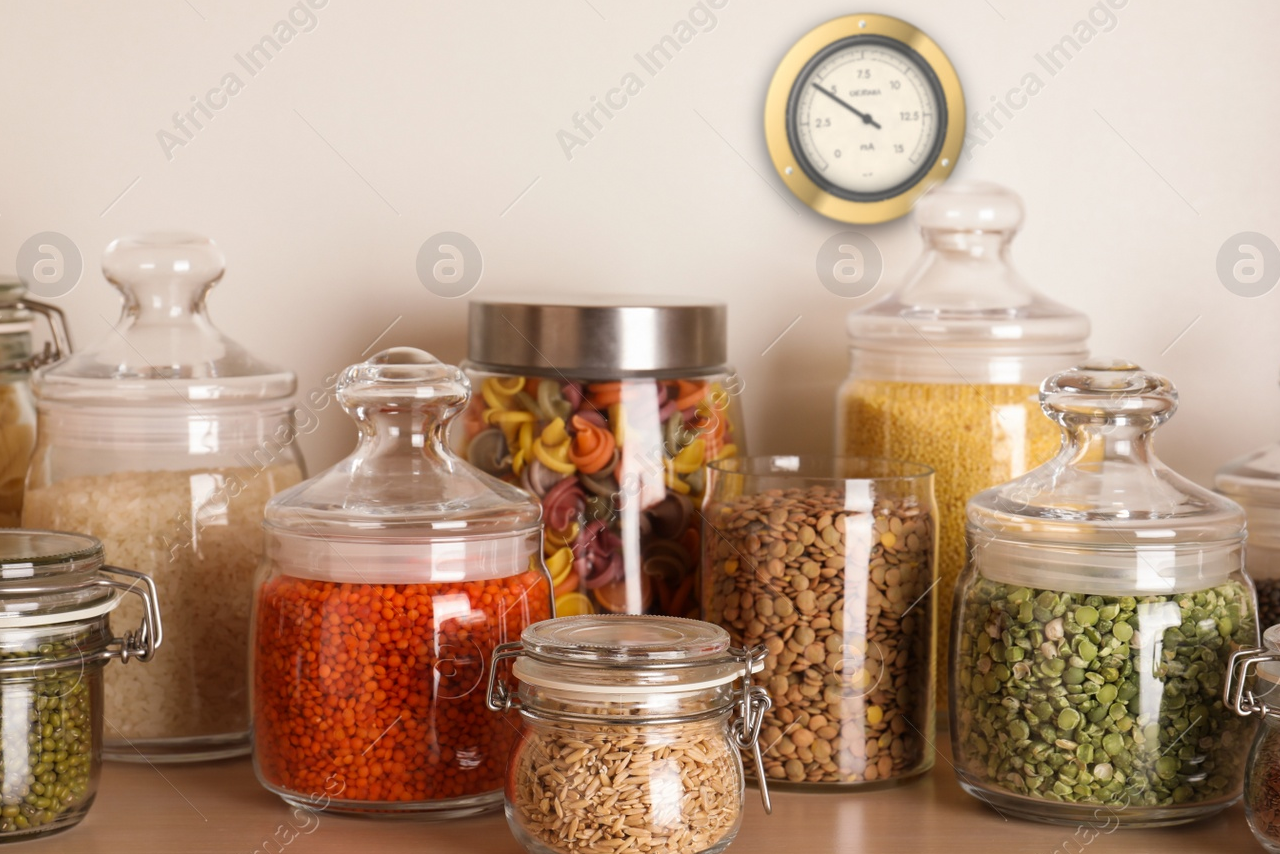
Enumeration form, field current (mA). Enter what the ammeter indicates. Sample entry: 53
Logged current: 4.5
